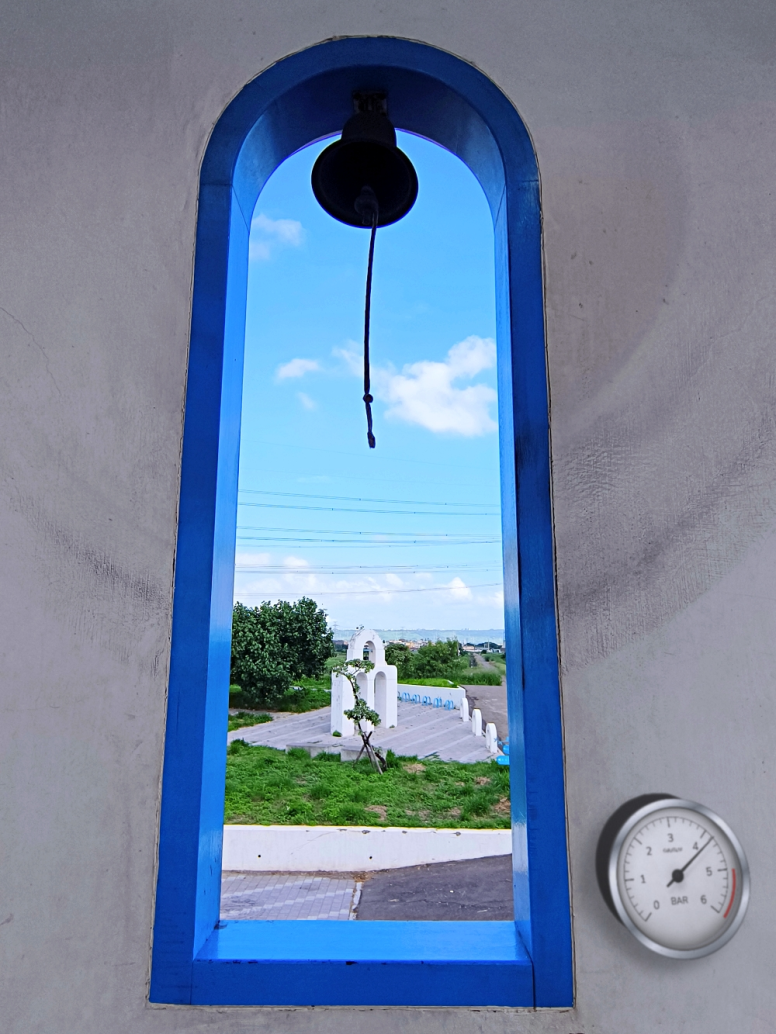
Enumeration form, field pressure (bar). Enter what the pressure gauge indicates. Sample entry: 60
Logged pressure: 4.2
